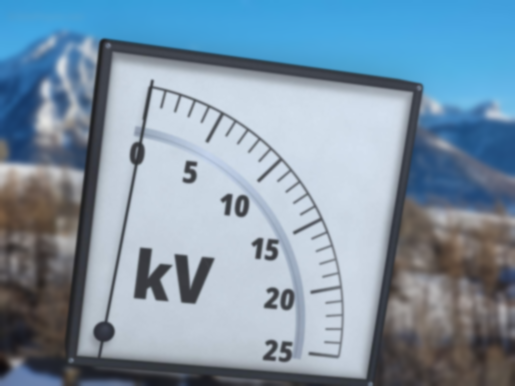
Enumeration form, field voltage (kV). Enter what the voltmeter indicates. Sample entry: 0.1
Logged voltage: 0
